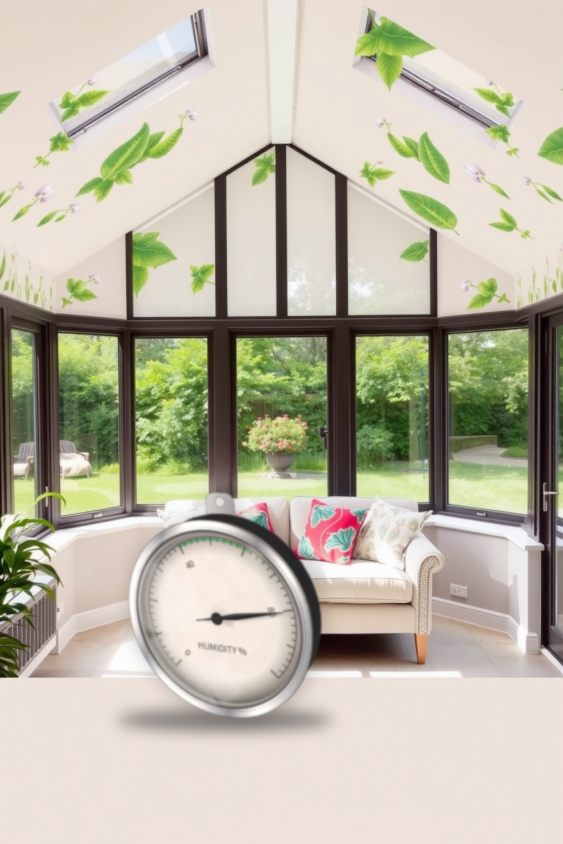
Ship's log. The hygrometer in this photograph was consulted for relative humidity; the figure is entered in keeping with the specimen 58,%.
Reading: 80,%
